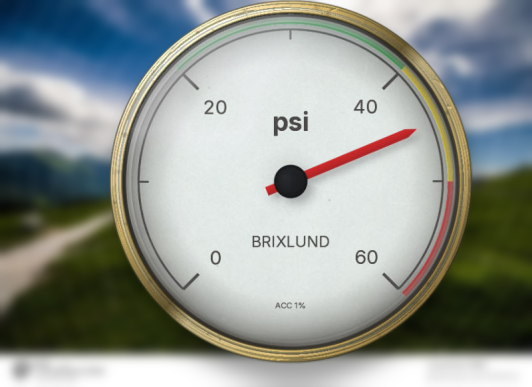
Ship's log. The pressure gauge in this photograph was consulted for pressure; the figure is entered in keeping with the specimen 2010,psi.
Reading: 45,psi
